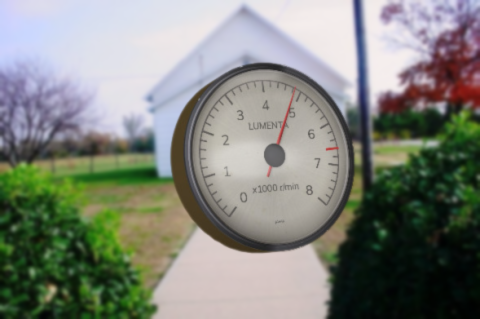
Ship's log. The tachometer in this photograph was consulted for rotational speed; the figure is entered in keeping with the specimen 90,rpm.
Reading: 4800,rpm
